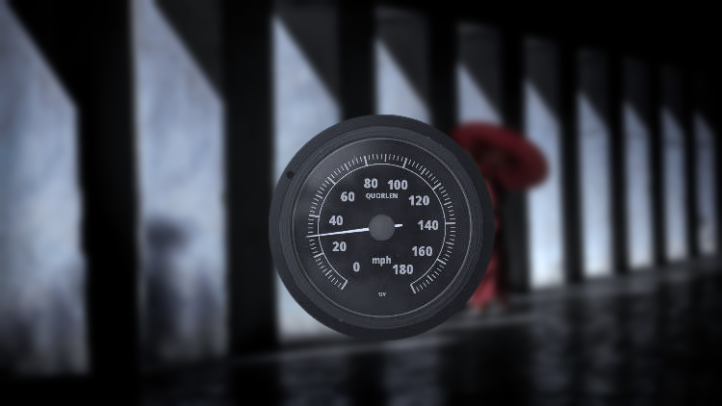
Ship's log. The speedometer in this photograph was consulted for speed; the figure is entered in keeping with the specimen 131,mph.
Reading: 30,mph
